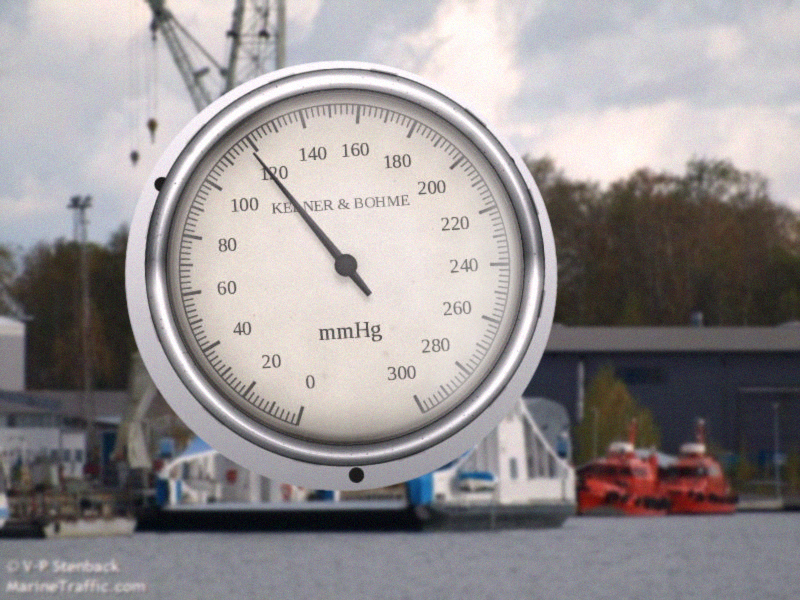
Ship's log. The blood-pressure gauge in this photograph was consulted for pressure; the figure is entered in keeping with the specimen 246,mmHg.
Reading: 118,mmHg
